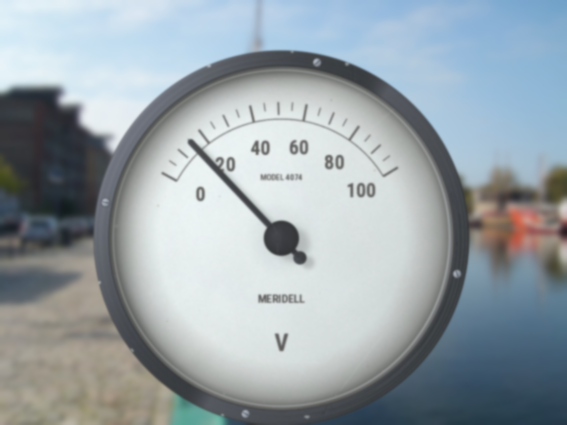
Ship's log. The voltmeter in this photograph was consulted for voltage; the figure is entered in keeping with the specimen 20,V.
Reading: 15,V
